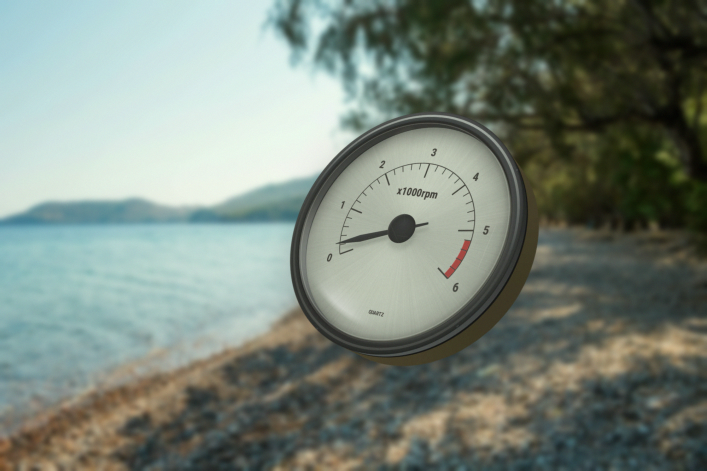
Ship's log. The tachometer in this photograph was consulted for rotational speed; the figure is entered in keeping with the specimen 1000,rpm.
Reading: 200,rpm
